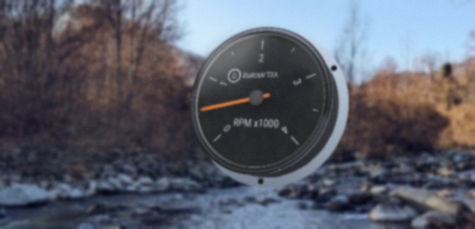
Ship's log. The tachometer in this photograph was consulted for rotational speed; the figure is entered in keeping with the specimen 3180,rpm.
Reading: 500,rpm
